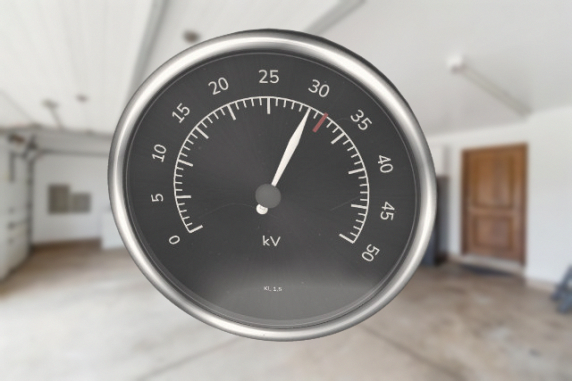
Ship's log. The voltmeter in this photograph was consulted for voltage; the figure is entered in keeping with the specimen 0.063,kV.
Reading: 30,kV
